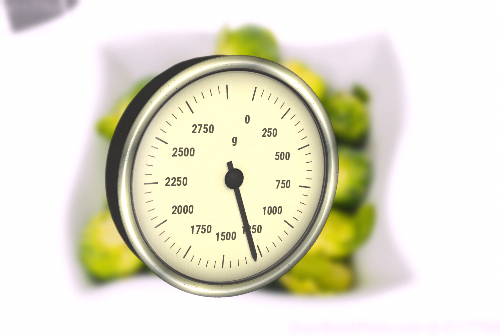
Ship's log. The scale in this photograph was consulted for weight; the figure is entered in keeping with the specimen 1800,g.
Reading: 1300,g
